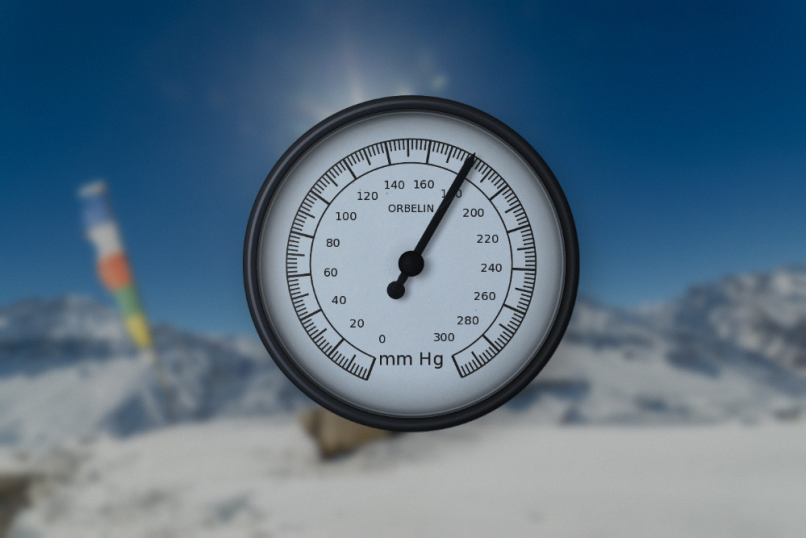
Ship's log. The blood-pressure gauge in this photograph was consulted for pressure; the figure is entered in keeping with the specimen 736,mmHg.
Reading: 180,mmHg
